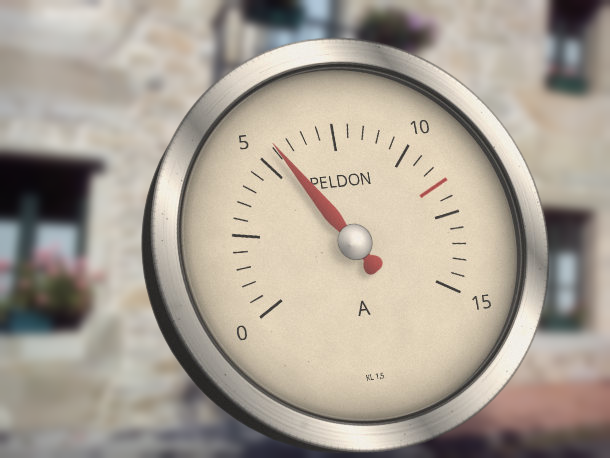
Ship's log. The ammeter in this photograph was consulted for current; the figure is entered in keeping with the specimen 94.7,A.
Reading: 5.5,A
